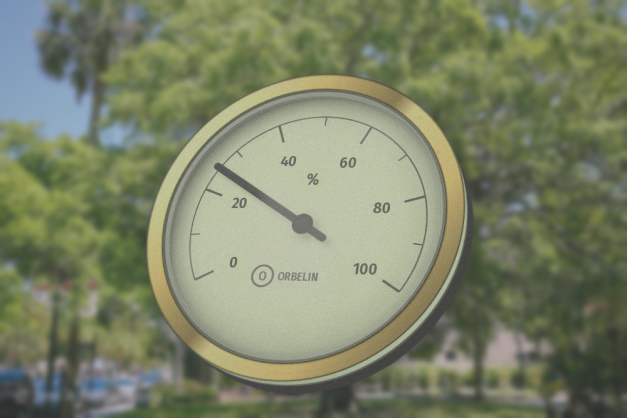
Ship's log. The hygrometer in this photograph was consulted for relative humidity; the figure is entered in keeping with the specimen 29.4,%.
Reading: 25,%
